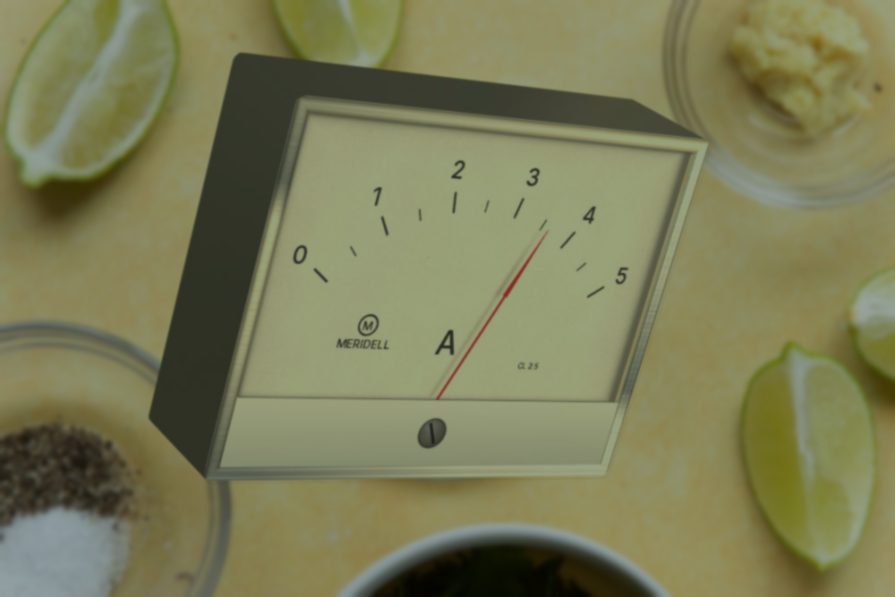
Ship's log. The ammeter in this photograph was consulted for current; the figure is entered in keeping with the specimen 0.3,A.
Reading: 3.5,A
